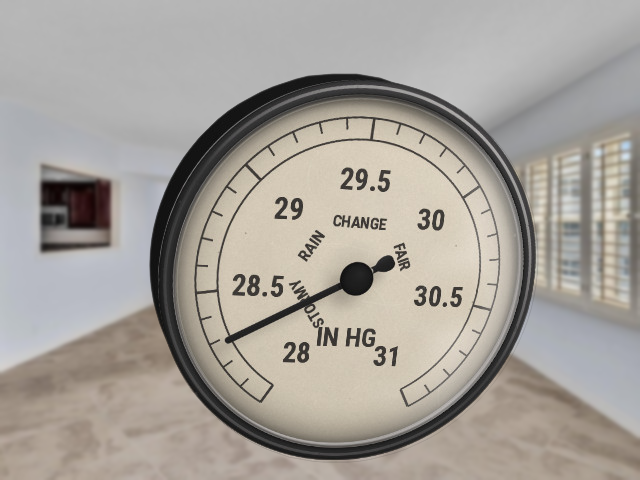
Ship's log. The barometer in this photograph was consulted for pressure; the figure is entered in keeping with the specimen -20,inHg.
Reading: 28.3,inHg
